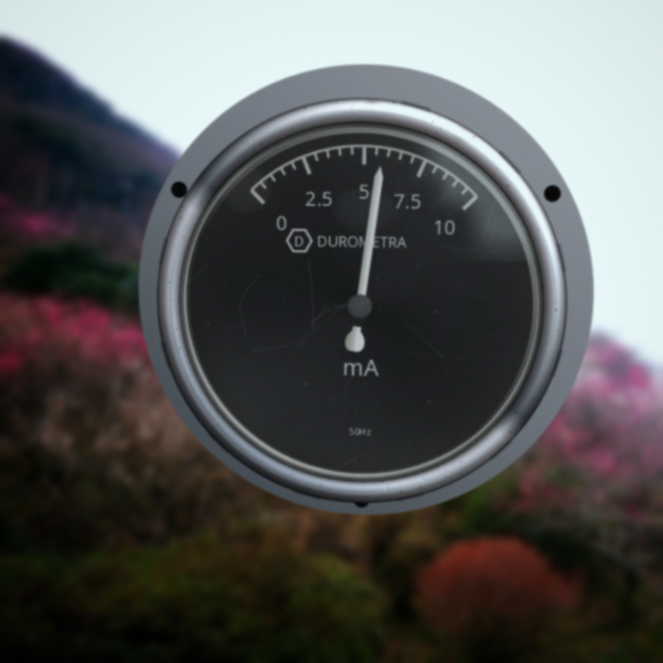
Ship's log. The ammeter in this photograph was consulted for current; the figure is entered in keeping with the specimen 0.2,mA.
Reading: 5.75,mA
